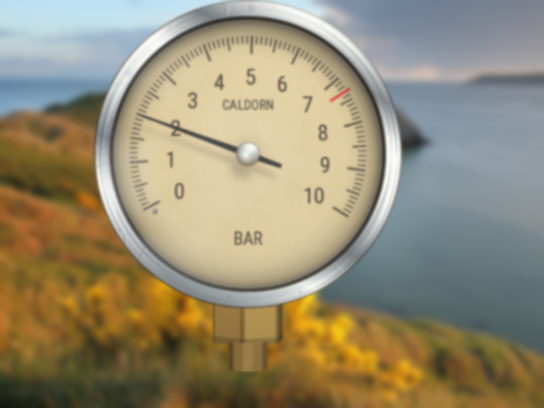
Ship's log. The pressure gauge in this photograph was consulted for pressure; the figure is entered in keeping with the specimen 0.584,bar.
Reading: 2,bar
